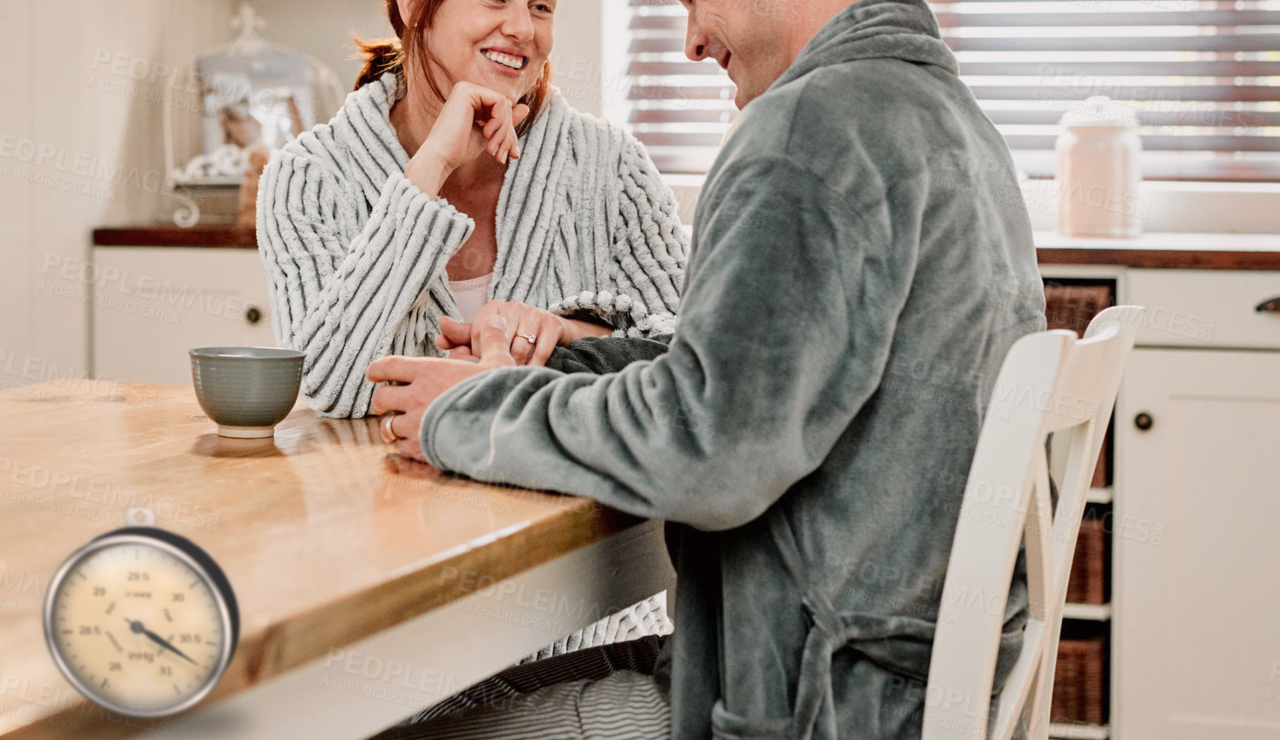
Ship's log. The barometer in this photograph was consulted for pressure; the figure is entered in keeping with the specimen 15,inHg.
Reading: 30.7,inHg
